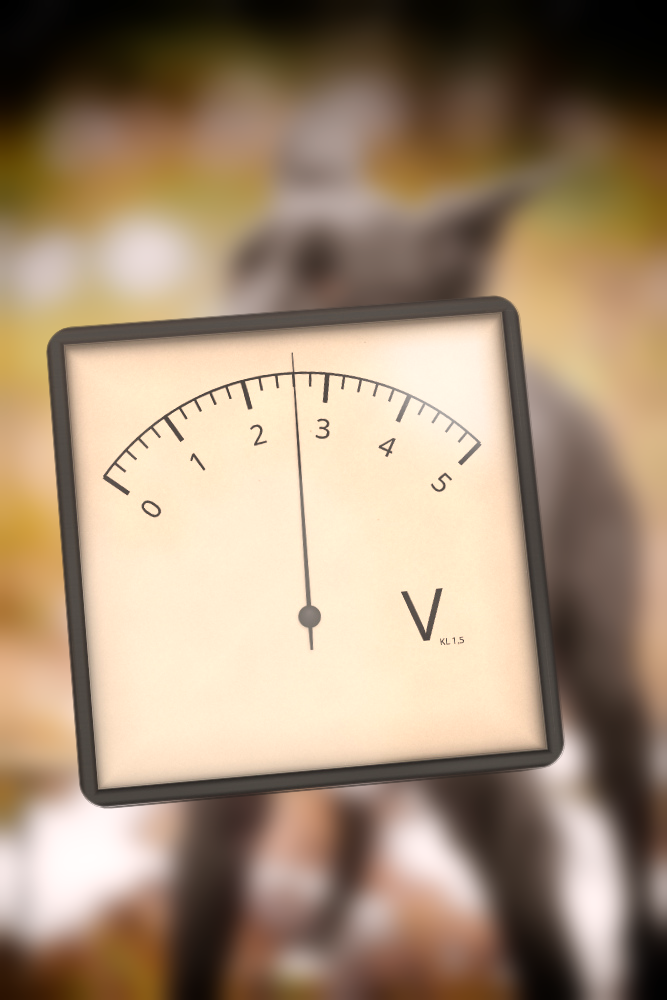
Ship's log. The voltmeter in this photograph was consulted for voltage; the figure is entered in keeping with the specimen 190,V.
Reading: 2.6,V
